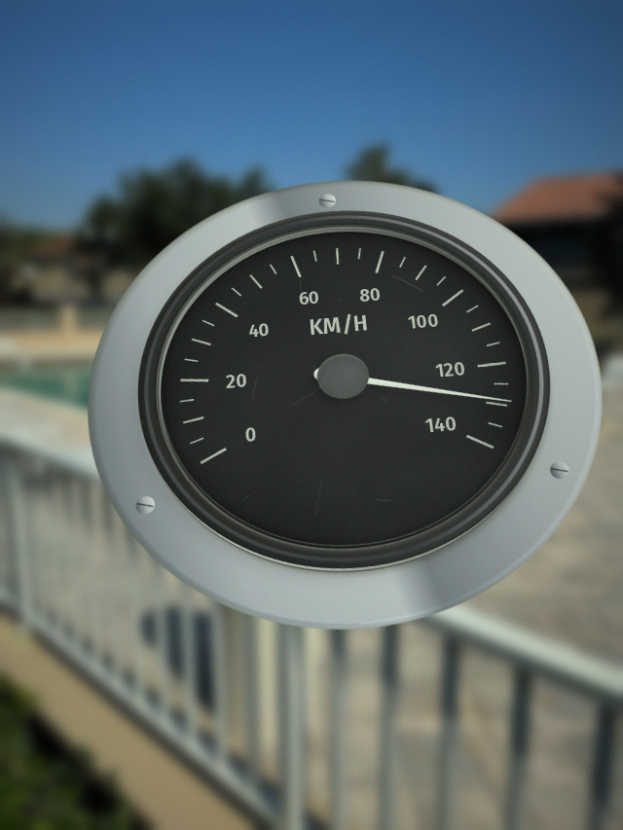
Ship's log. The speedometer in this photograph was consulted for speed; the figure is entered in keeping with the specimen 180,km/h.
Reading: 130,km/h
